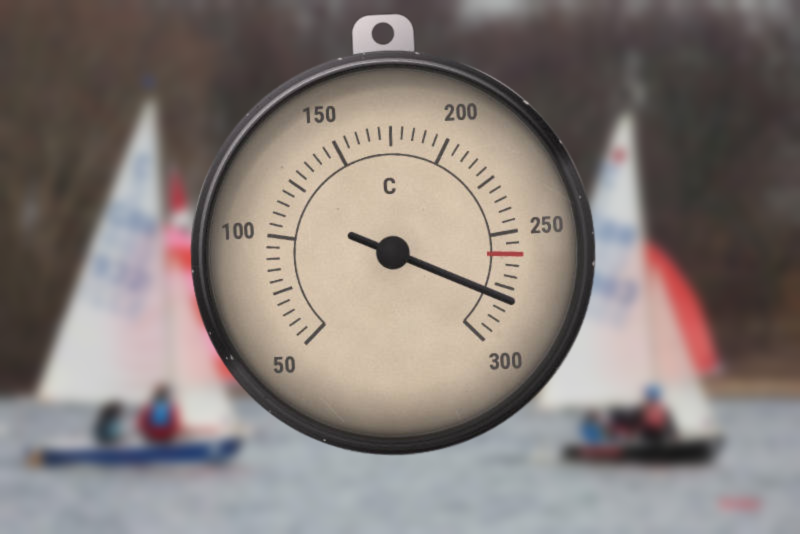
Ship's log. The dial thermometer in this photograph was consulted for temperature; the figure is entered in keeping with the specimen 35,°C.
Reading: 280,°C
